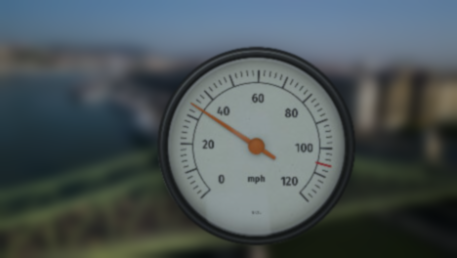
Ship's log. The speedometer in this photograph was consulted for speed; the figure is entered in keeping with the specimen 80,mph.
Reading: 34,mph
